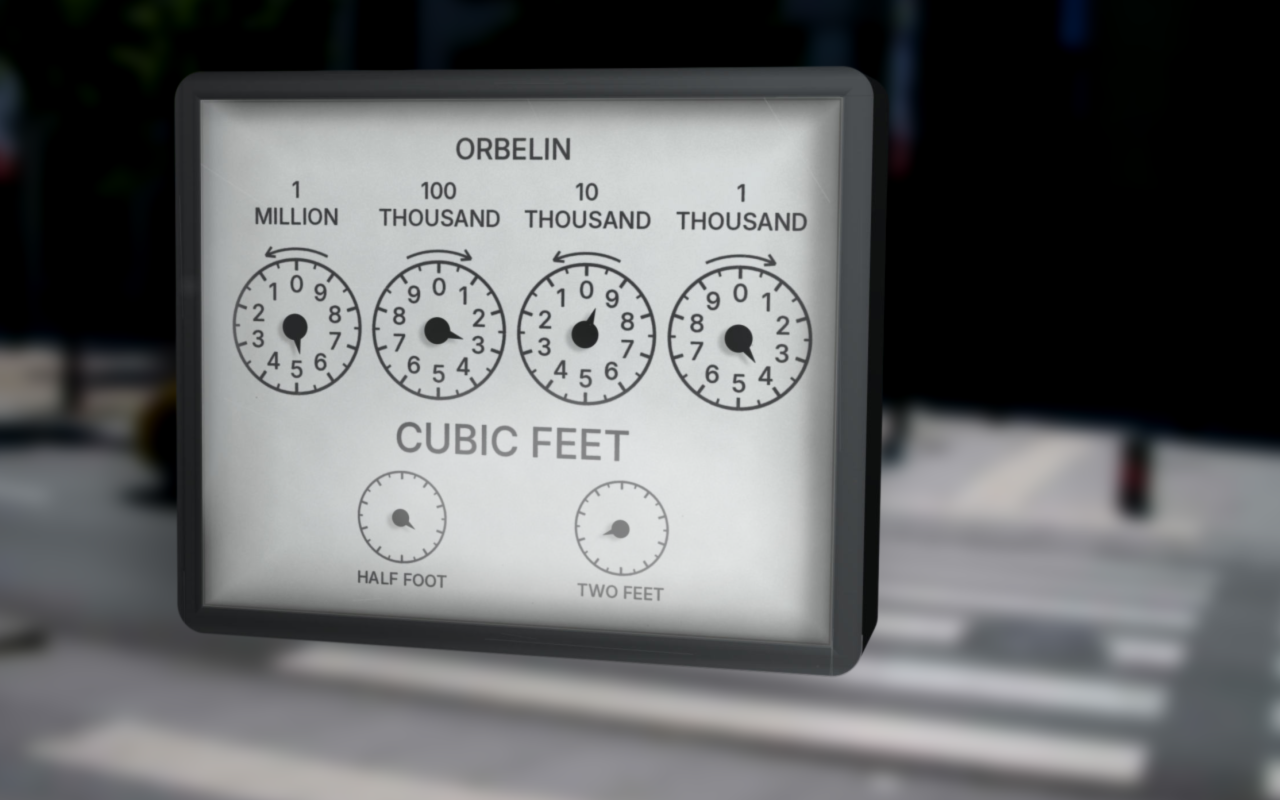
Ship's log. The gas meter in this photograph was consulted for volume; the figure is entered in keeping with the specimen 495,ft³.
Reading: 529400,ft³
